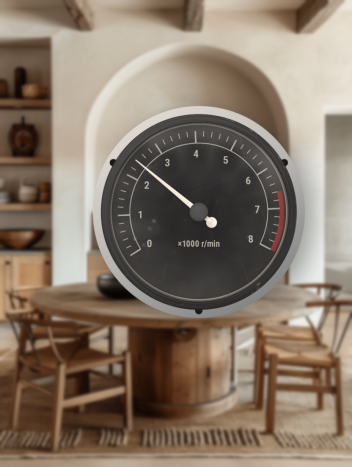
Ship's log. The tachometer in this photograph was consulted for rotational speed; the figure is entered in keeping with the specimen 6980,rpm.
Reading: 2400,rpm
